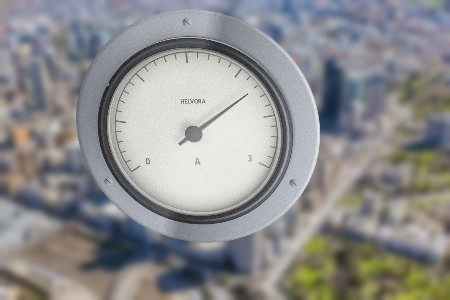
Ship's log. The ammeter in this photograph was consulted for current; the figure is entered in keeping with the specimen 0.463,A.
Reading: 2.2,A
